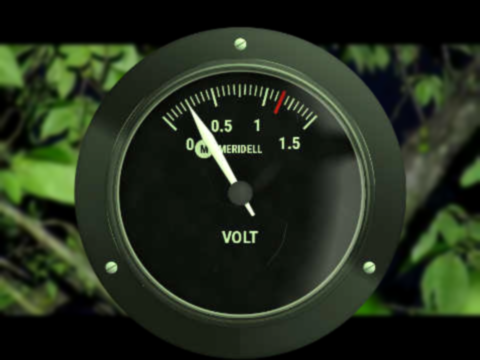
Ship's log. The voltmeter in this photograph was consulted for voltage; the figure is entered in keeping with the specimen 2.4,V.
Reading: 0.25,V
